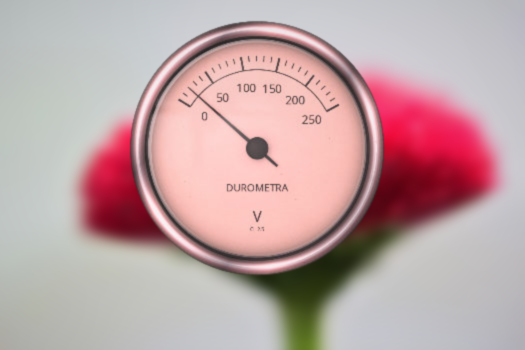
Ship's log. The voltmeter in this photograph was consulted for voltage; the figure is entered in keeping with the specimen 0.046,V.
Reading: 20,V
